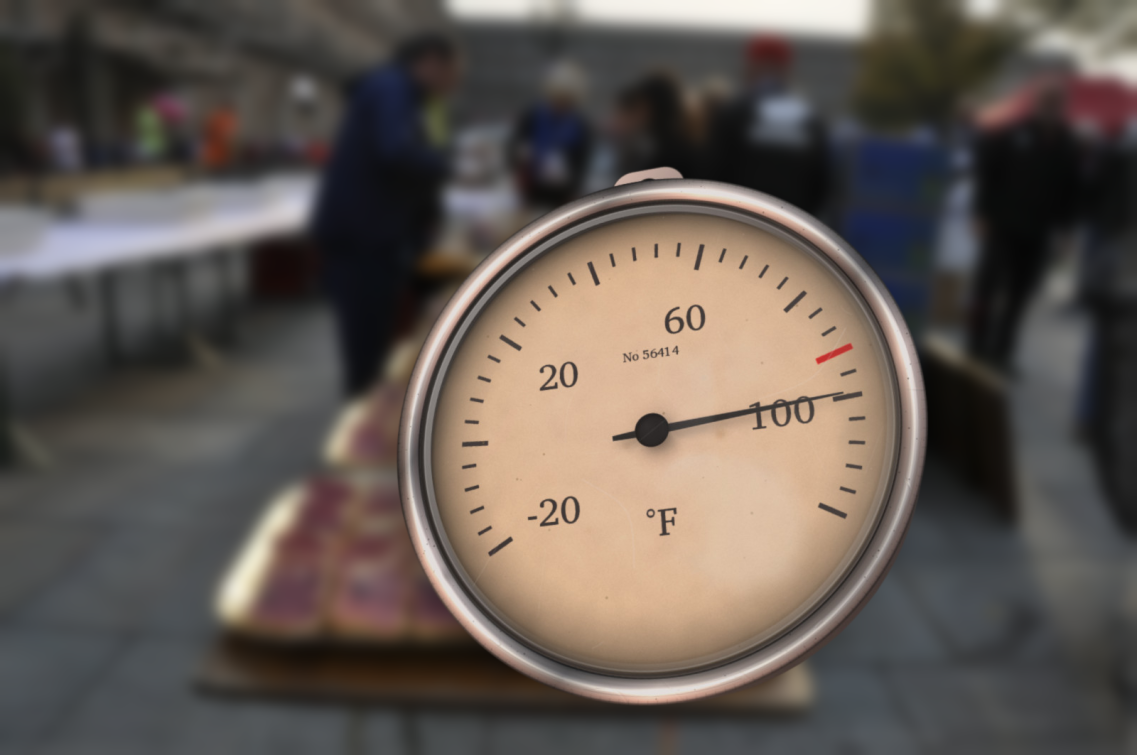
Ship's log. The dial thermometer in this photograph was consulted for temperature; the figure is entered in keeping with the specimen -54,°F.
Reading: 100,°F
